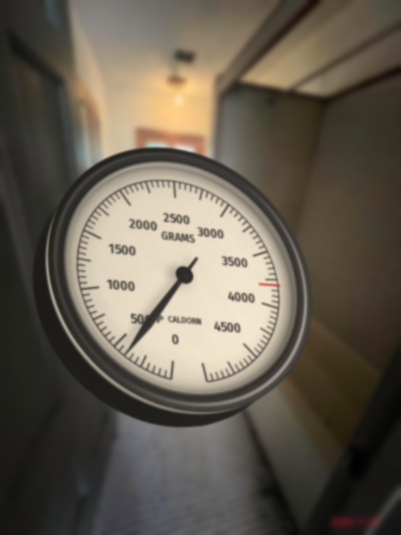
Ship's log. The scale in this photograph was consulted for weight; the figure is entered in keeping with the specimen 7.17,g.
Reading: 400,g
